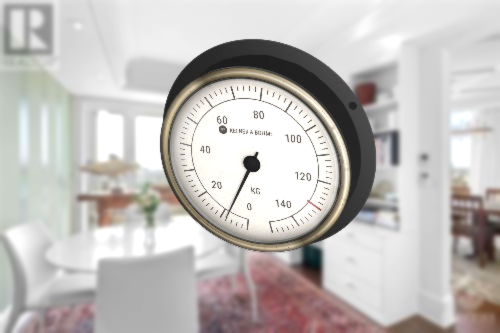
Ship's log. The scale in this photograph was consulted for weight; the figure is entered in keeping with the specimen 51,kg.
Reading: 8,kg
